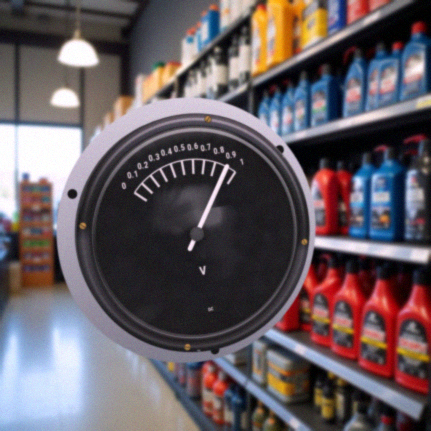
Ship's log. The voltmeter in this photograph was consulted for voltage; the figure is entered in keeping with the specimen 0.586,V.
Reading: 0.9,V
